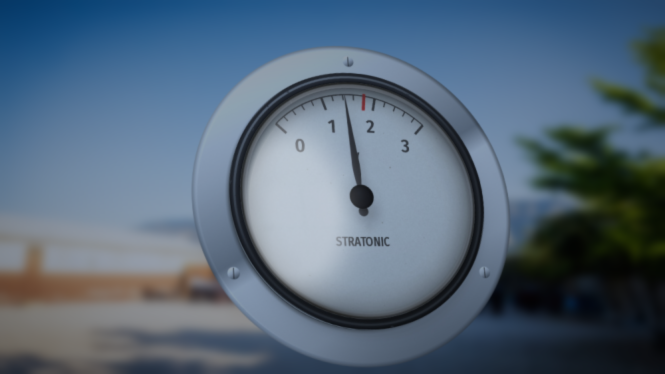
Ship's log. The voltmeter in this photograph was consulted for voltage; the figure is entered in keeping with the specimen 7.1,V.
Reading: 1.4,V
